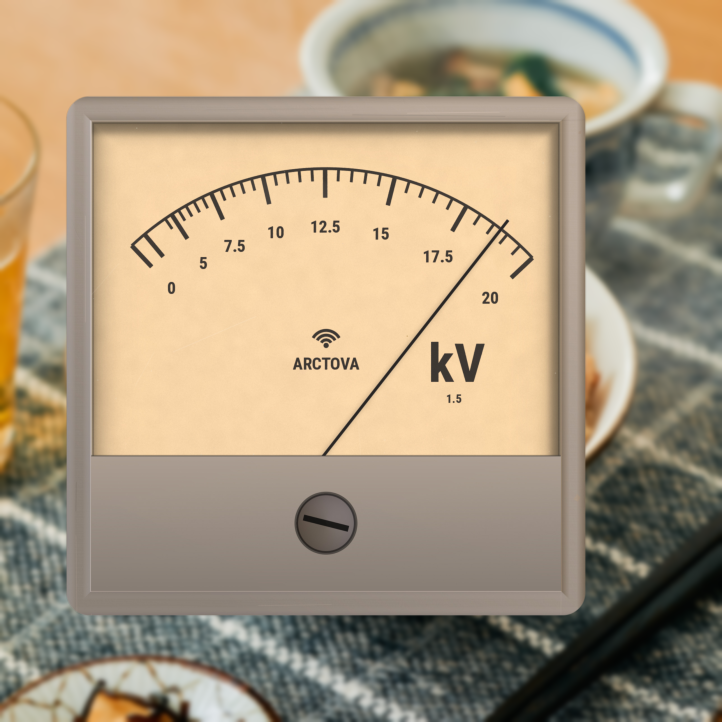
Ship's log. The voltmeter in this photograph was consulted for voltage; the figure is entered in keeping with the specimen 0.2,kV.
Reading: 18.75,kV
